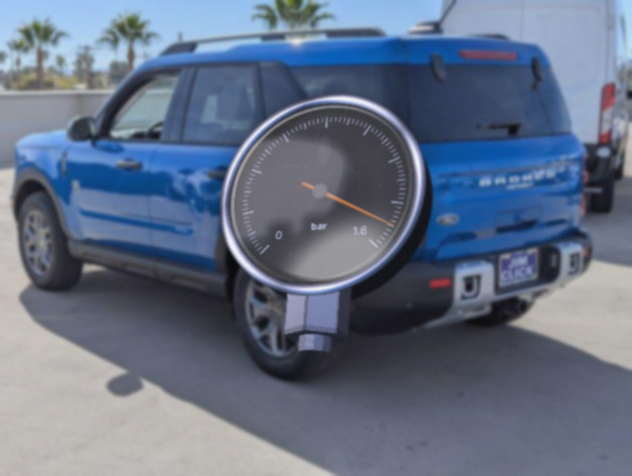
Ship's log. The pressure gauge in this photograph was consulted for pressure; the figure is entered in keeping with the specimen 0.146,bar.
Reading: 1.5,bar
